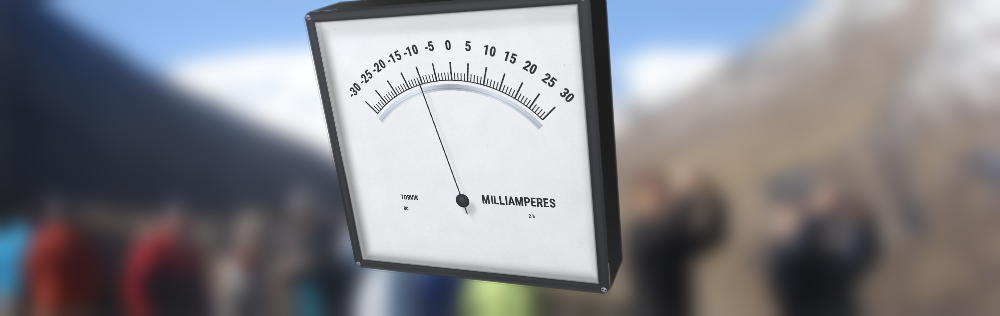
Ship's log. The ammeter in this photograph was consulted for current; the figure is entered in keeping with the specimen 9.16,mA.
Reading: -10,mA
